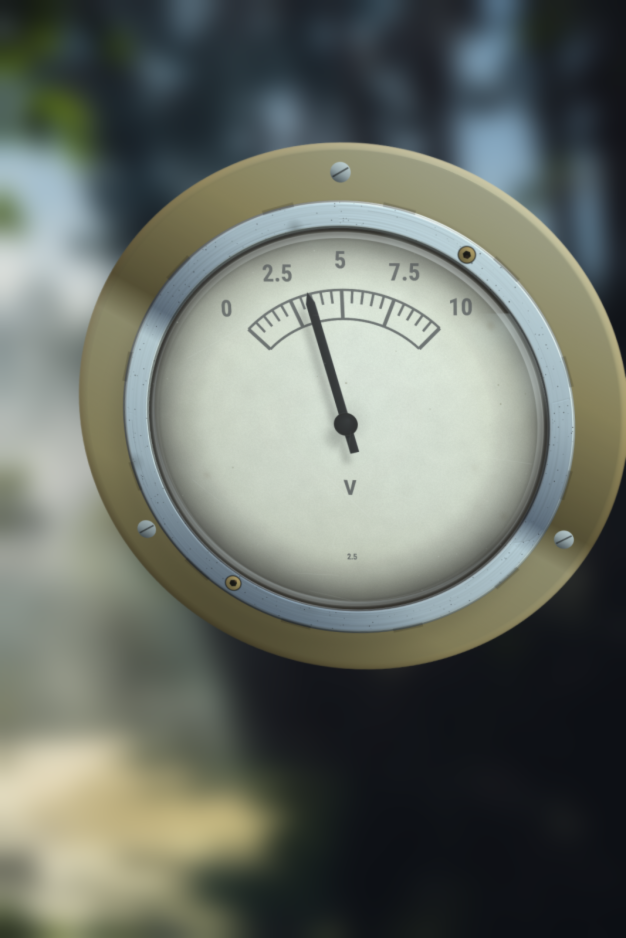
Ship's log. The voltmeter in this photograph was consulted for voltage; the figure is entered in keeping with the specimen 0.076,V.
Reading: 3.5,V
